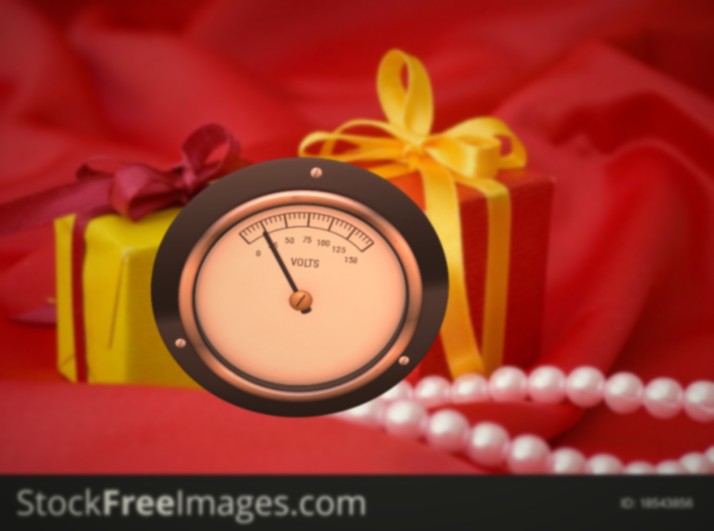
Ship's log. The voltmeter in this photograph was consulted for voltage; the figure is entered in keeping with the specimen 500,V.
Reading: 25,V
